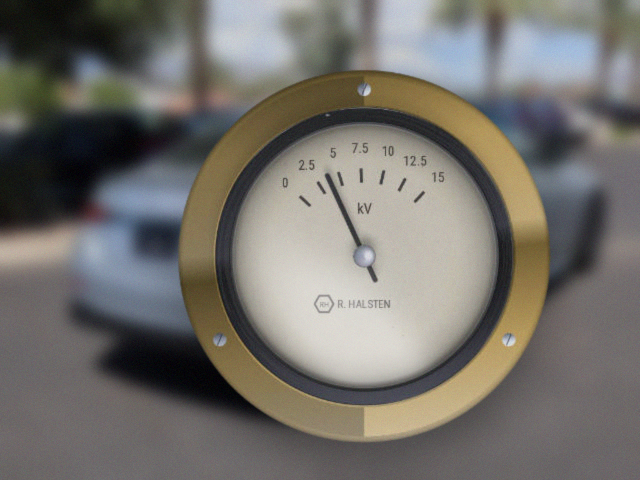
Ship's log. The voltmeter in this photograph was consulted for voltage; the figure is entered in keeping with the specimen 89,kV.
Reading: 3.75,kV
